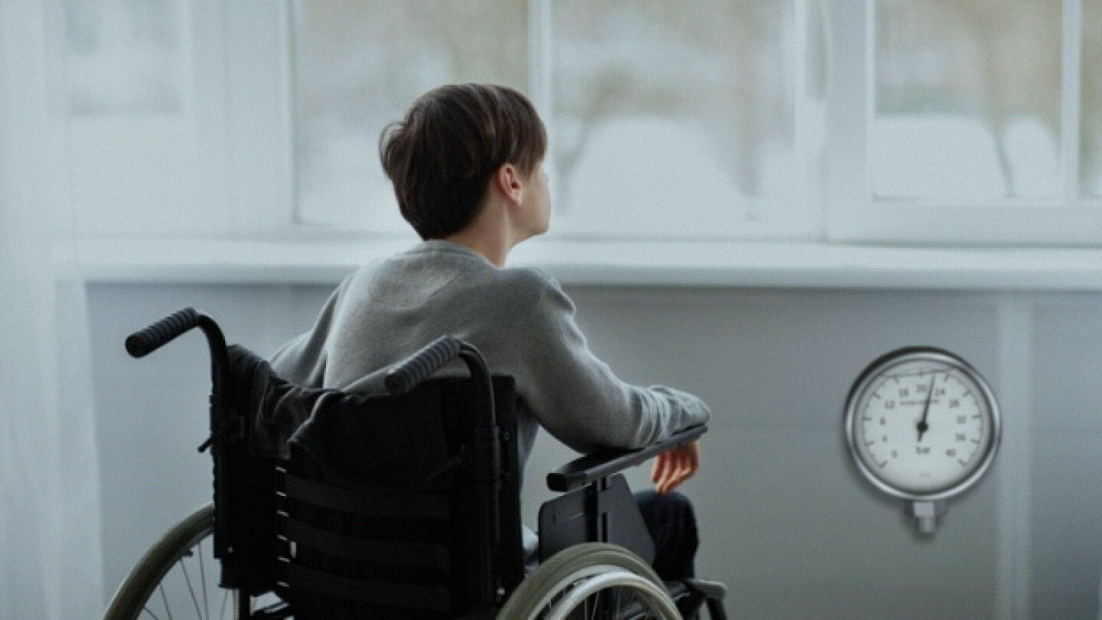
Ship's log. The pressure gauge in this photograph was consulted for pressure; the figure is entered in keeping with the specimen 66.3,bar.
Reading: 22,bar
